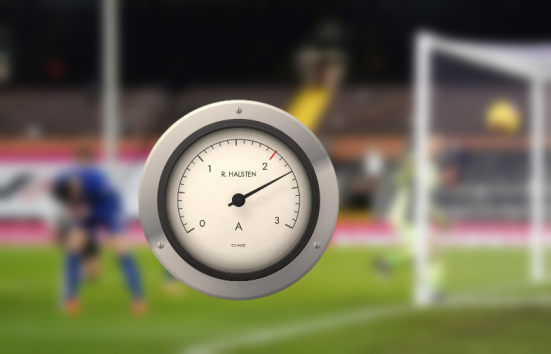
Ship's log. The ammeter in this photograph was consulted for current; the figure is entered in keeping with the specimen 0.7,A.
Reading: 2.3,A
